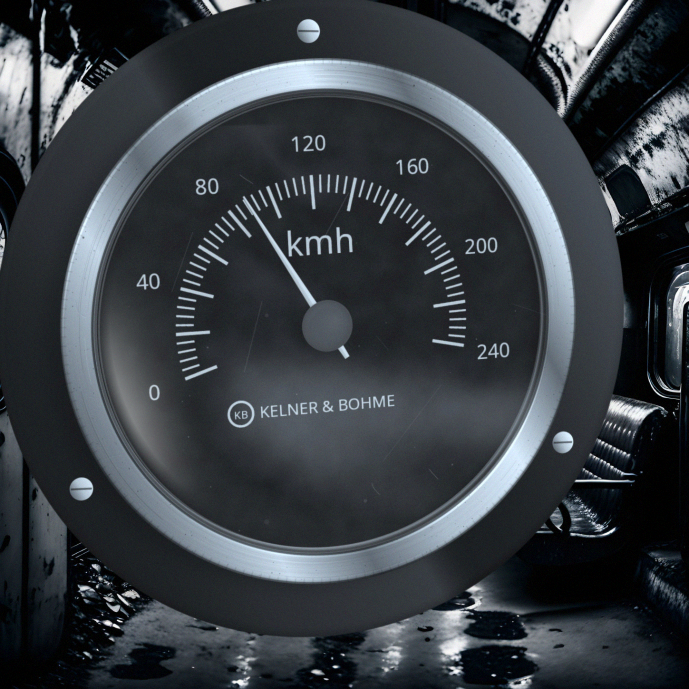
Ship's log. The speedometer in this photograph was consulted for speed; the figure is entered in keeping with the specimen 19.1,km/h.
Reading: 88,km/h
